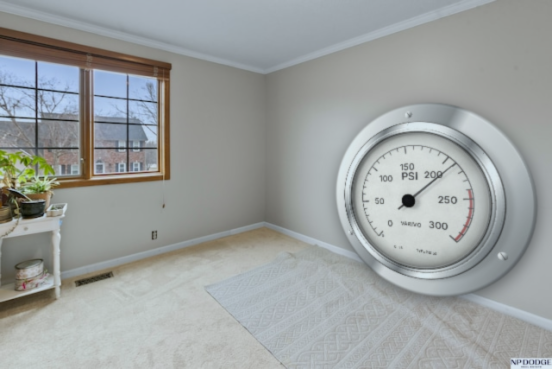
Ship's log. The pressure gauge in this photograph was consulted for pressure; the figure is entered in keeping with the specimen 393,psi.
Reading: 210,psi
